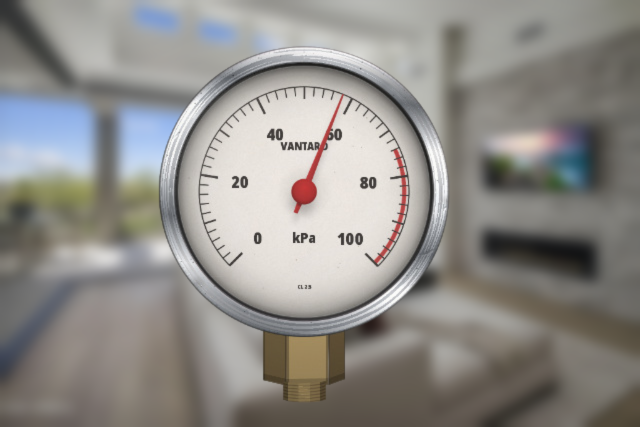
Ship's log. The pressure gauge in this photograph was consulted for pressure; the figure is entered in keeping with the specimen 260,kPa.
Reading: 58,kPa
